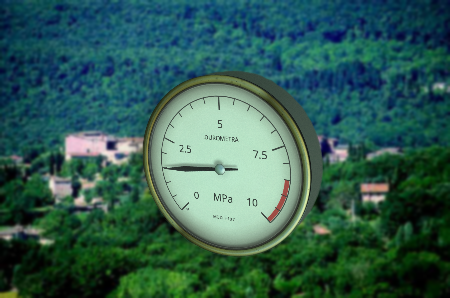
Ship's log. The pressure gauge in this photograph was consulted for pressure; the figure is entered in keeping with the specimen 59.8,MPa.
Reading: 1.5,MPa
